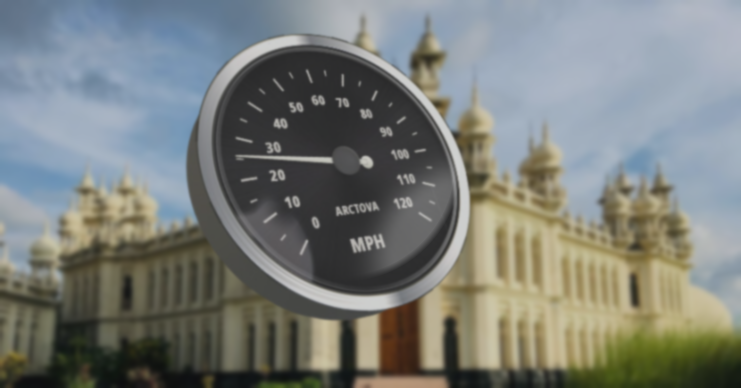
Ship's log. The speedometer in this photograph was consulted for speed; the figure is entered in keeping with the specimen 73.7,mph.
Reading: 25,mph
